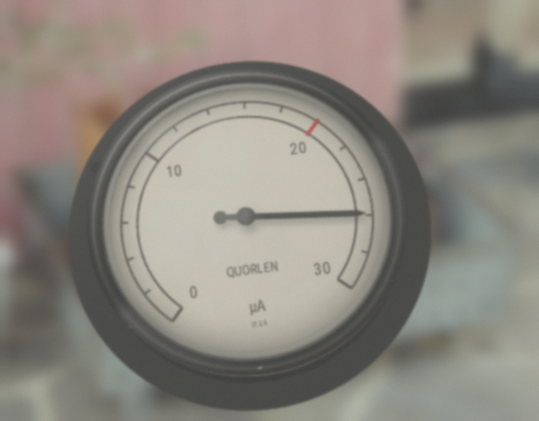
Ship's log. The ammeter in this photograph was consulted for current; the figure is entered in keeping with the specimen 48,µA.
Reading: 26,µA
